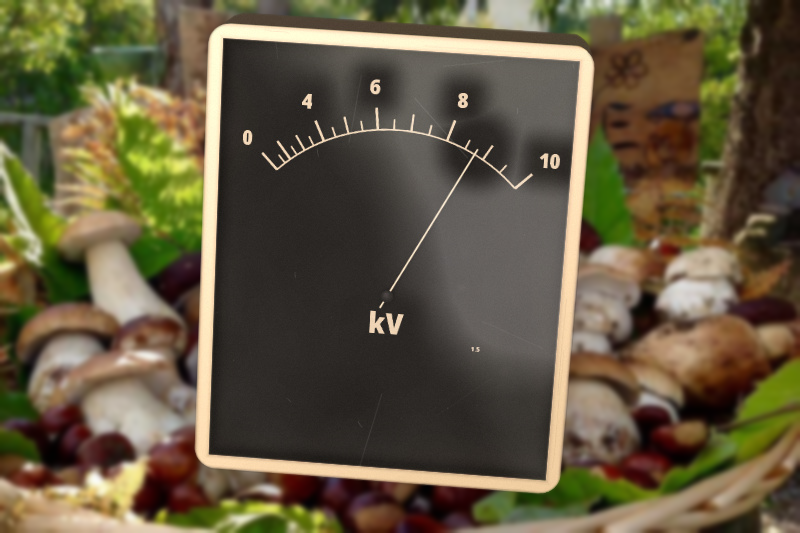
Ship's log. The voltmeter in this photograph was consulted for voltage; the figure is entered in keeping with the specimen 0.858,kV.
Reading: 8.75,kV
